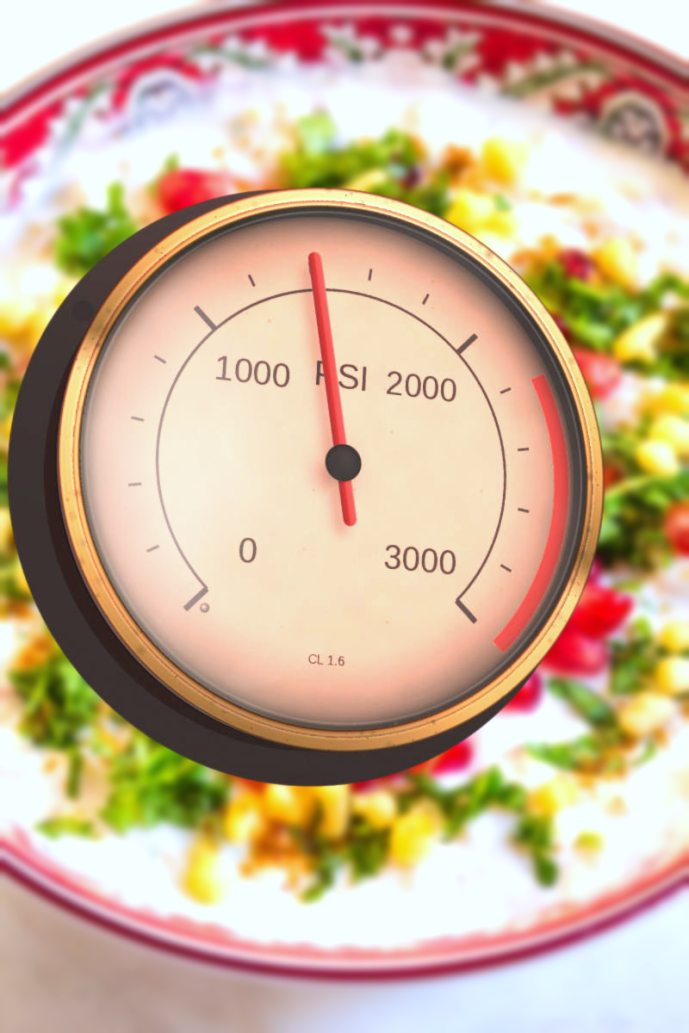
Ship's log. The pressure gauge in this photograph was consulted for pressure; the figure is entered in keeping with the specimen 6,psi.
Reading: 1400,psi
